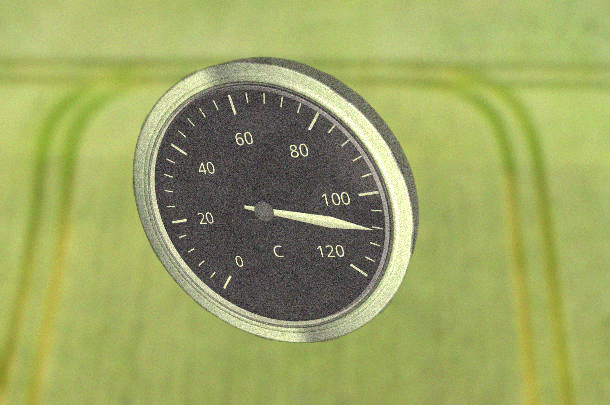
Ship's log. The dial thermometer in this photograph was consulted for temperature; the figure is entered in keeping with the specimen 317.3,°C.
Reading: 108,°C
